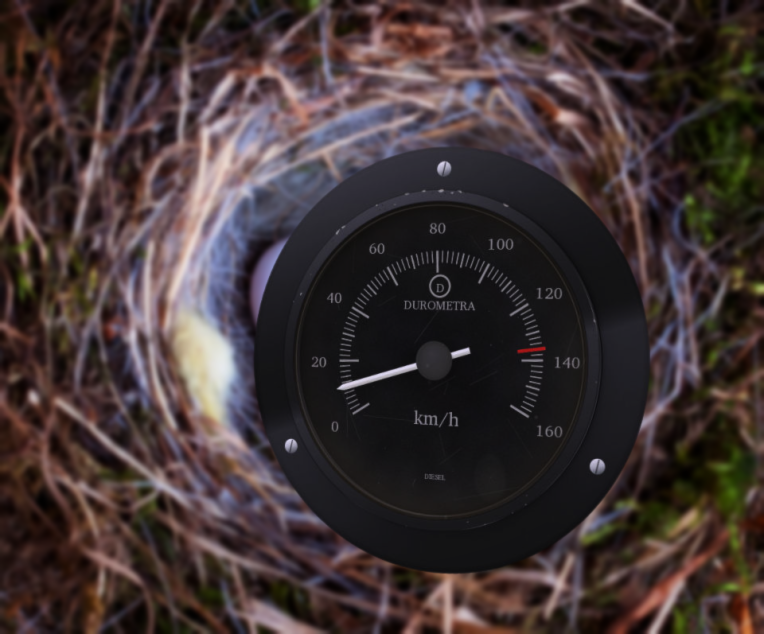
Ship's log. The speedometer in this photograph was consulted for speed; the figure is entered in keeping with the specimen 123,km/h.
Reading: 10,km/h
